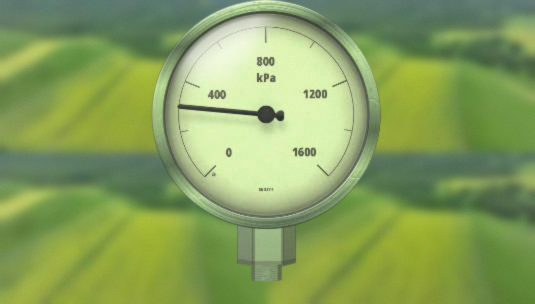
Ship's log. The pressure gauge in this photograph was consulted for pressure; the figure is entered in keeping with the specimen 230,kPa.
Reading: 300,kPa
